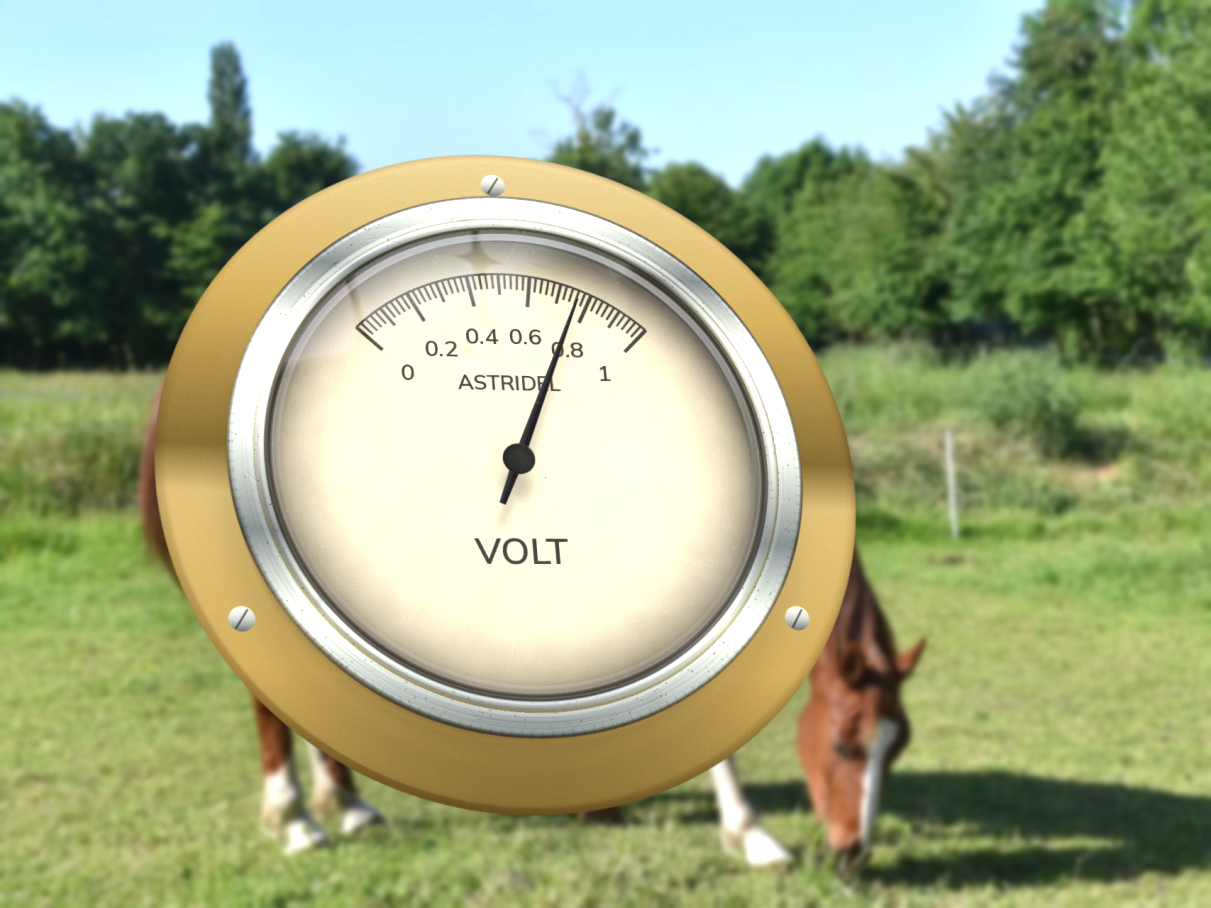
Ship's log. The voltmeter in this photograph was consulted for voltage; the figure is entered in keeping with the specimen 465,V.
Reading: 0.76,V
